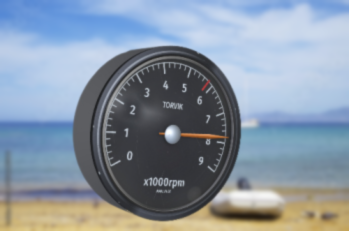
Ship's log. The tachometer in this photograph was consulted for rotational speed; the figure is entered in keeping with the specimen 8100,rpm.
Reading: 7800,rpm
